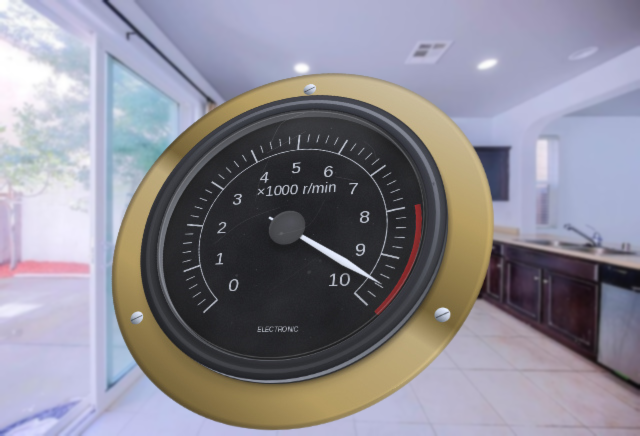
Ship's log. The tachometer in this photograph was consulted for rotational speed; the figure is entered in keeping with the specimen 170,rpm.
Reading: 9600,rpm
